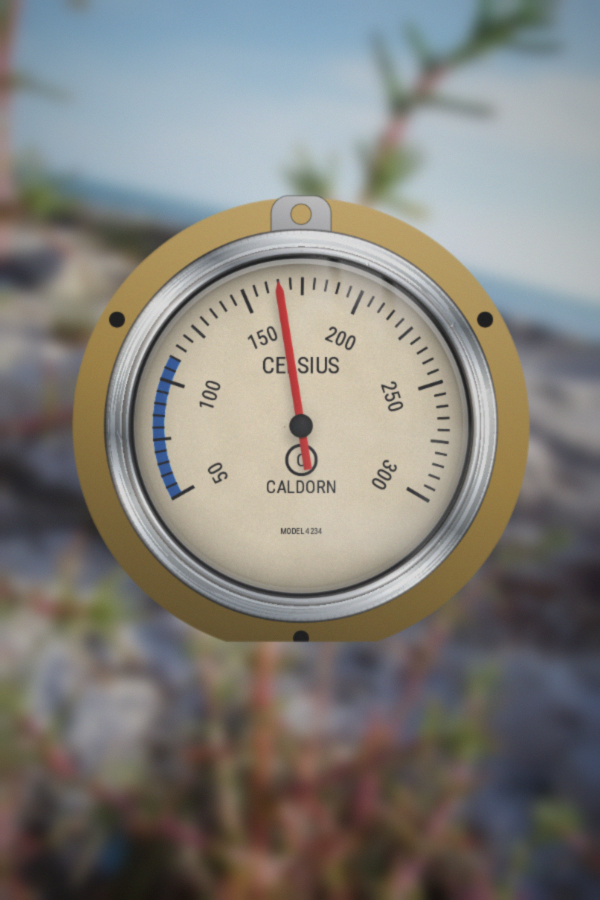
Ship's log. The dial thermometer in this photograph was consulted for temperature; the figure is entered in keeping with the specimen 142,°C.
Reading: 165,°C
